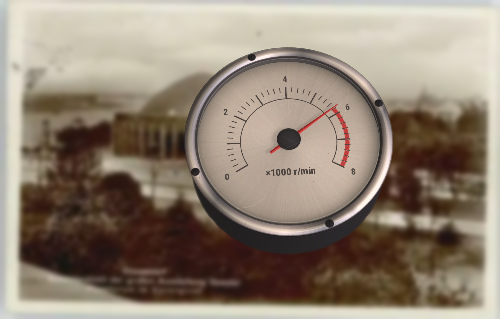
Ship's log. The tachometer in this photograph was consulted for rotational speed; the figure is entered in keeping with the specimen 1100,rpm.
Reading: 5800,rpm
